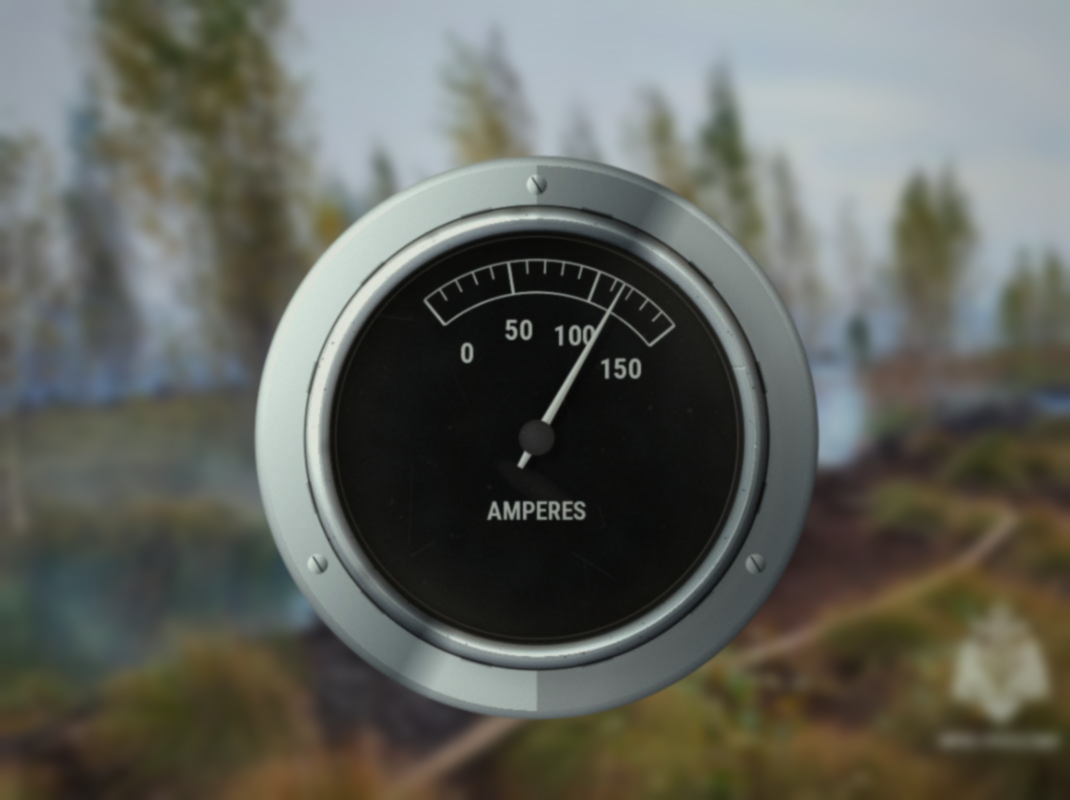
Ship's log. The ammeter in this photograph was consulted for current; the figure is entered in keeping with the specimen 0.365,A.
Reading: 115,A
